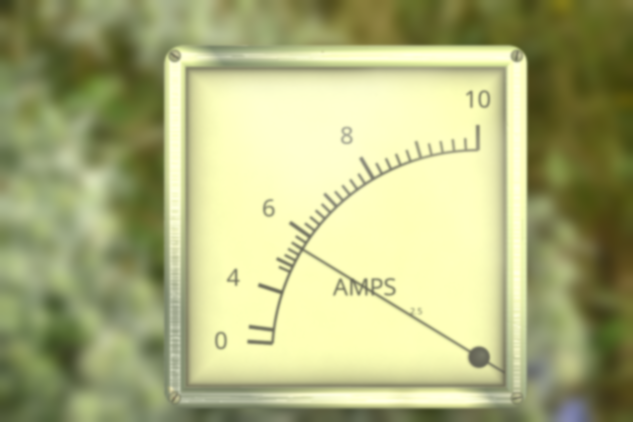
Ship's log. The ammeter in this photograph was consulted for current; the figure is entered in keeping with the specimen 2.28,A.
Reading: 5.6,A
